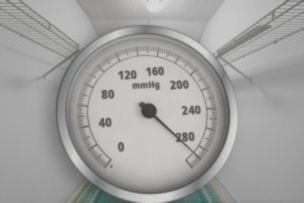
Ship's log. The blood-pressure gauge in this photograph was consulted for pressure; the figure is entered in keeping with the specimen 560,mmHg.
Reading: 290,mmHg
